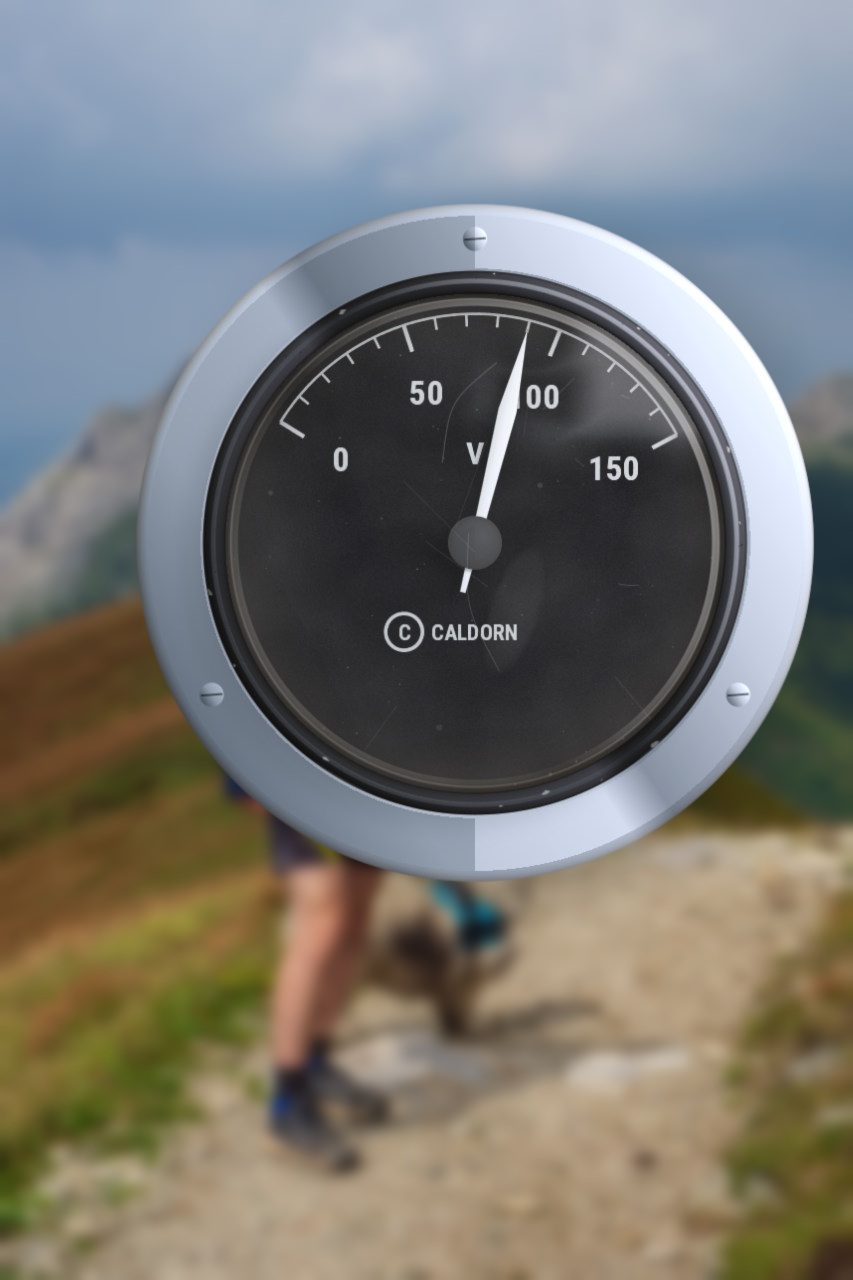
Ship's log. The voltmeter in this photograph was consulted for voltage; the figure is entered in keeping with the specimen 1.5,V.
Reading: 90,V
